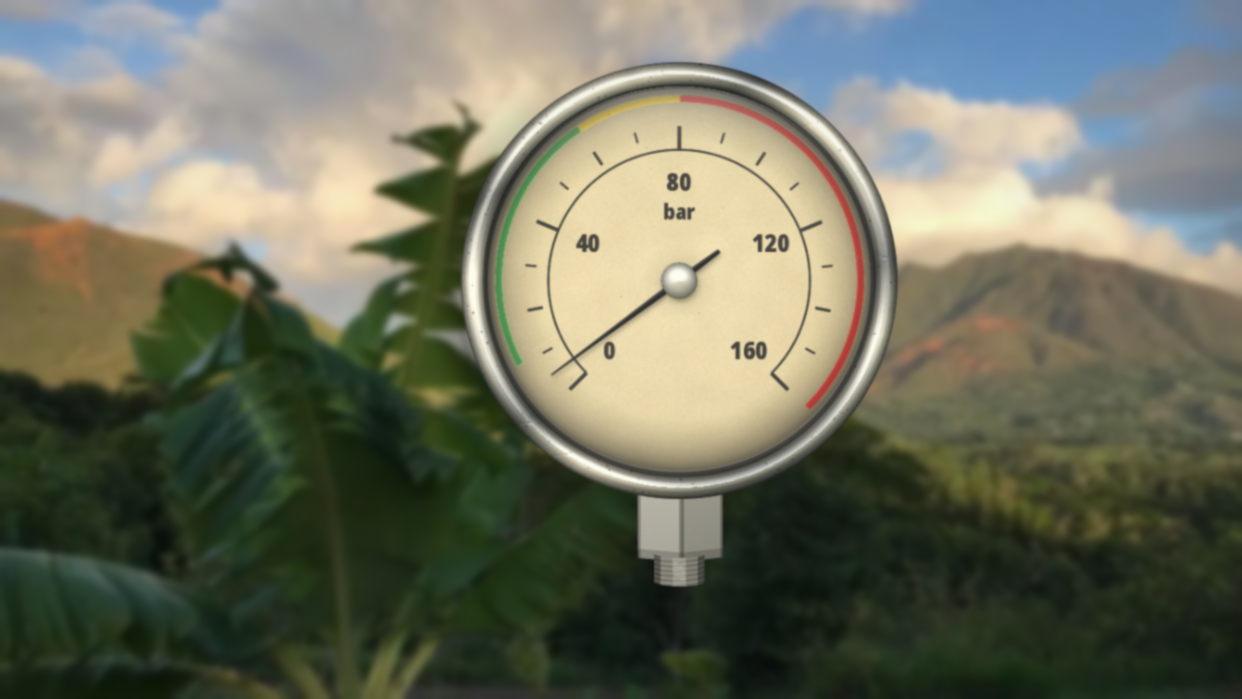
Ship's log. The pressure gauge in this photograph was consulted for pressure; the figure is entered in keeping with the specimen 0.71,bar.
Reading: 5,bar
